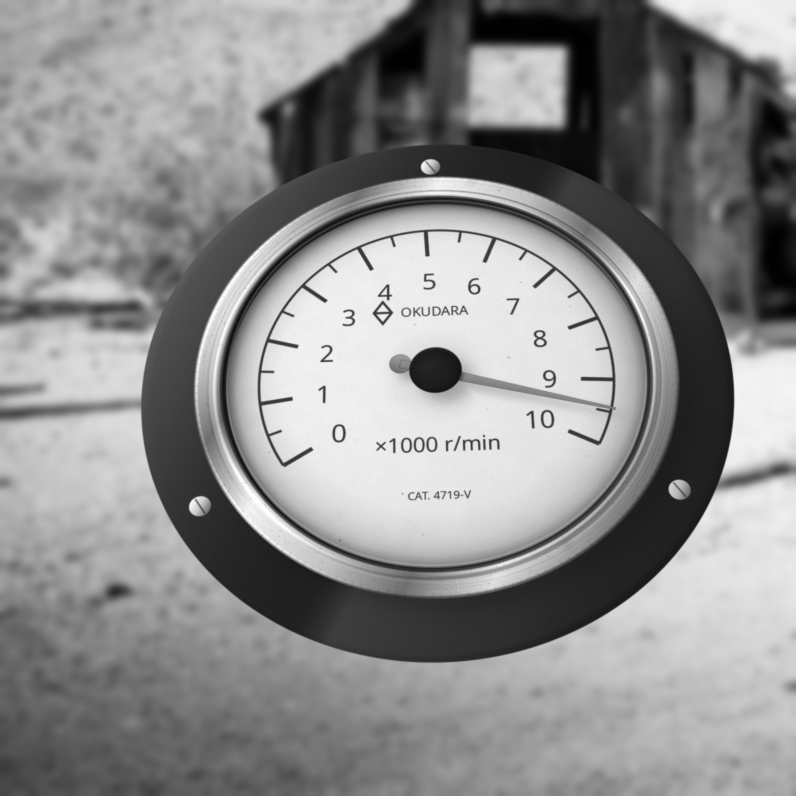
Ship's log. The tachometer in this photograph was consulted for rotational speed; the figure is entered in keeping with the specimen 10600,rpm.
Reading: 9500,rpm
